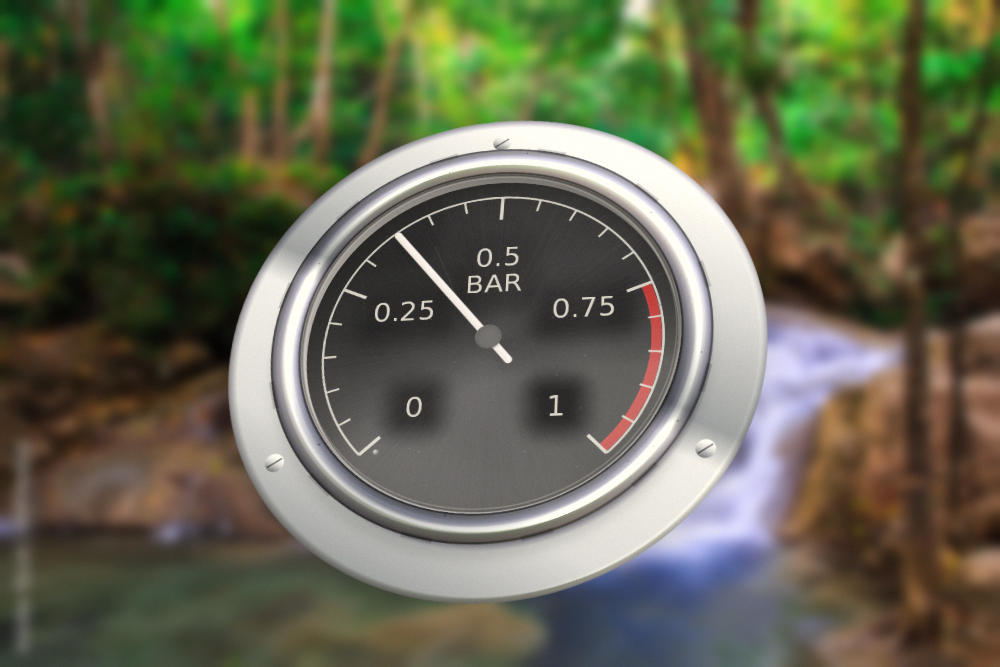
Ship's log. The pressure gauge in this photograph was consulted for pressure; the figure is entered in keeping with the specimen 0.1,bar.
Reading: 0.35,bar
